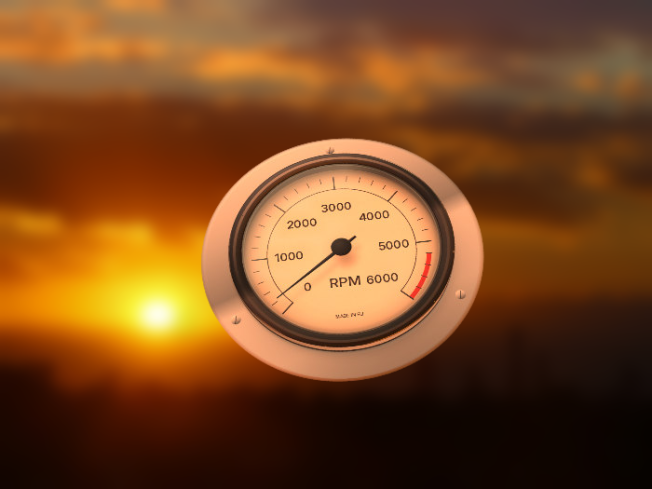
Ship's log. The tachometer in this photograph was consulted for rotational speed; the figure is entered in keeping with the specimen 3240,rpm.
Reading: 200,rpm
